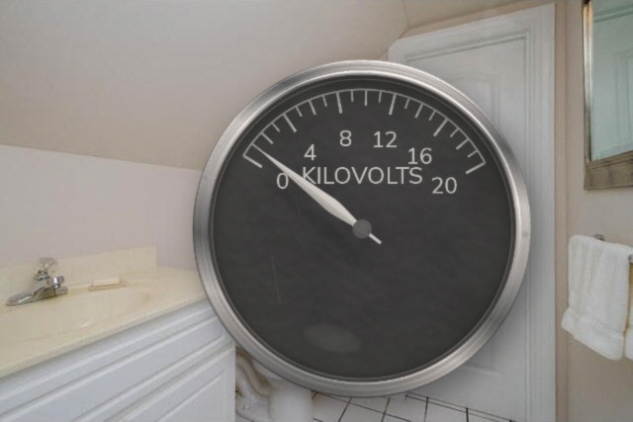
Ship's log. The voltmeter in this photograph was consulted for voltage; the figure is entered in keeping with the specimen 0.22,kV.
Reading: 1,kV
